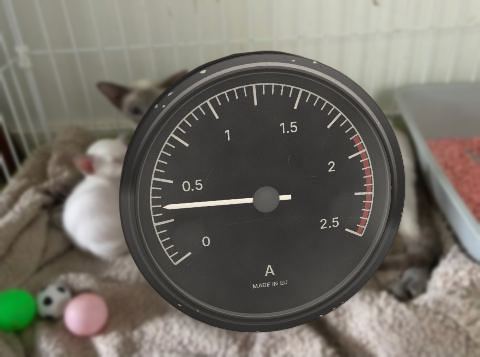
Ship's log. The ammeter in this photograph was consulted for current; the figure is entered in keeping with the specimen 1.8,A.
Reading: 0.35,A
